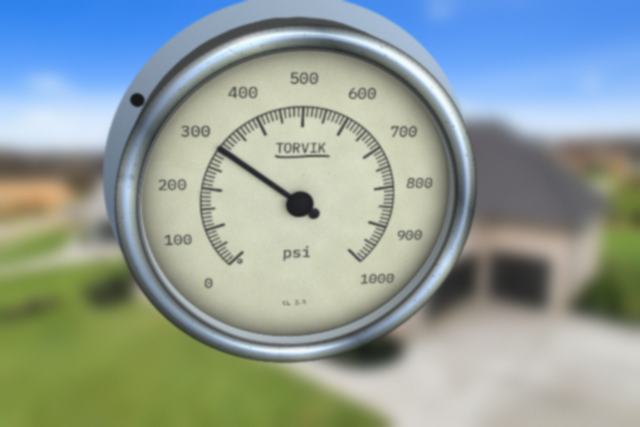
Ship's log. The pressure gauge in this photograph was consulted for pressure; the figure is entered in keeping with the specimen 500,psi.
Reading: 300,psi
